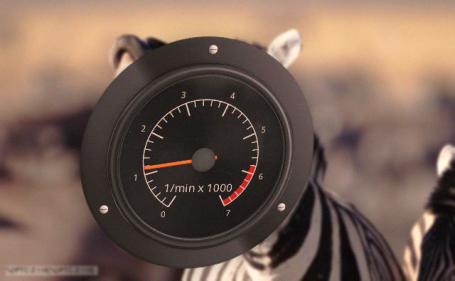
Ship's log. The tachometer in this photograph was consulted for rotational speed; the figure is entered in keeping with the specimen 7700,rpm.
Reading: 1200,rpm
